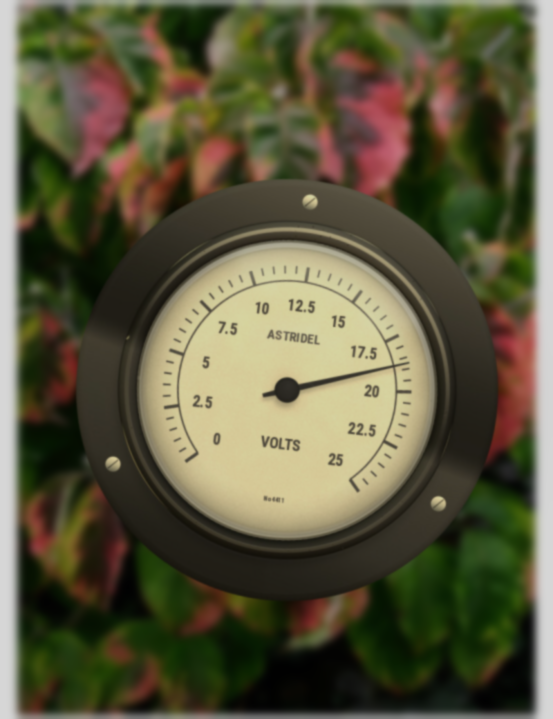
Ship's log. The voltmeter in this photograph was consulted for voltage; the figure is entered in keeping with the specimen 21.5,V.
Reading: 18.75,V
